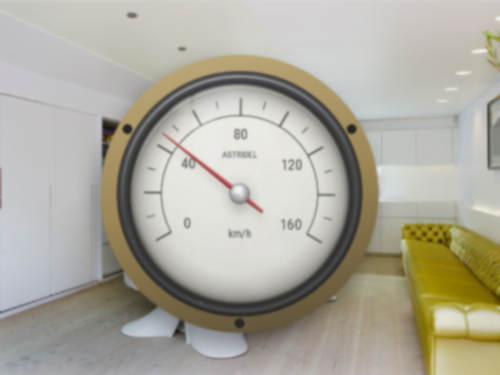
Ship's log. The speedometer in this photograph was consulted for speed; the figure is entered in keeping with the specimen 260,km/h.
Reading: 45,km/h
